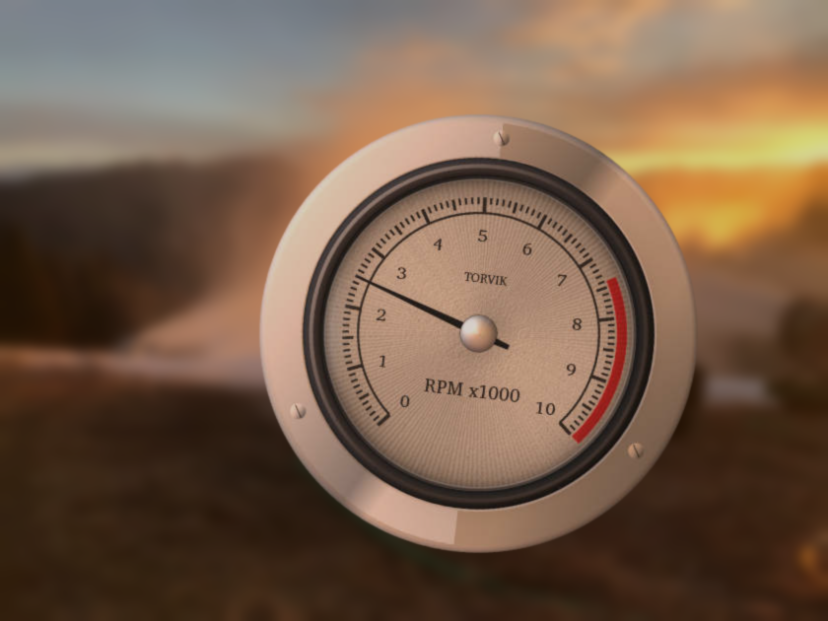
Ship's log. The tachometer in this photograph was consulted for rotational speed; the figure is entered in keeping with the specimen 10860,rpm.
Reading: 2500,rpm
